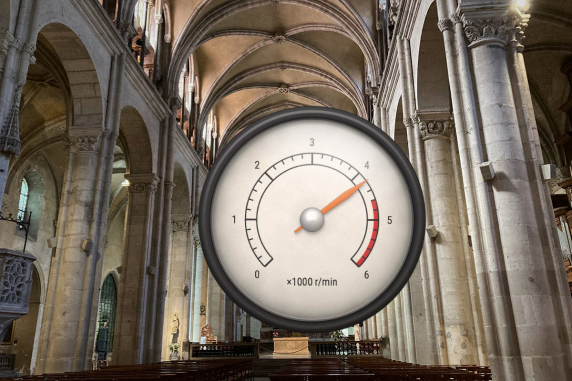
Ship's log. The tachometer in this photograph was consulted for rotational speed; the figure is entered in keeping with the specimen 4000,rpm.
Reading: 4200,rpm
